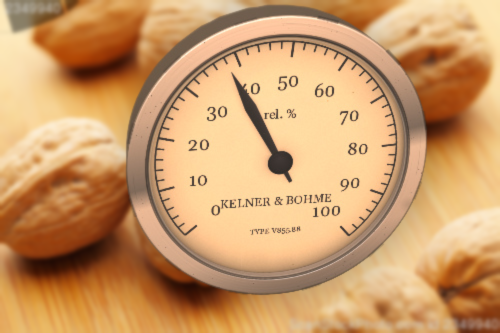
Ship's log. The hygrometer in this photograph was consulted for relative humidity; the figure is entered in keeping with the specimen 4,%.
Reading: 38,%
